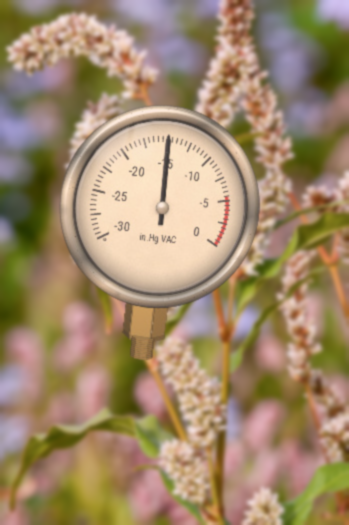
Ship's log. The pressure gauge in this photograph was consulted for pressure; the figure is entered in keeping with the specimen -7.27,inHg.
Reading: -15,inHg
